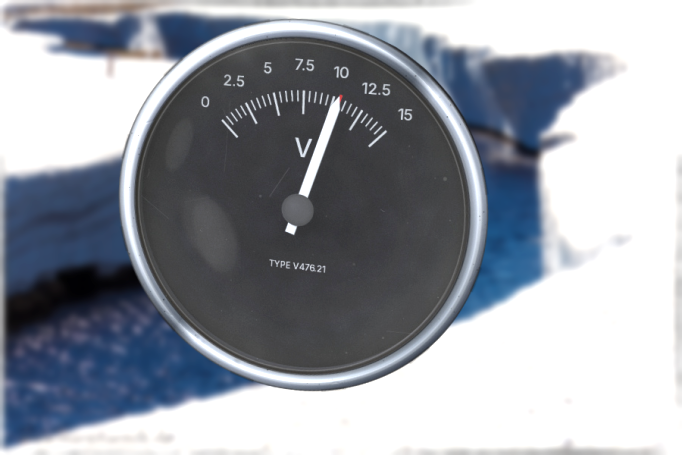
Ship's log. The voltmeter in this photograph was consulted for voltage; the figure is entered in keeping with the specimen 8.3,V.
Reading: 10.5,V
